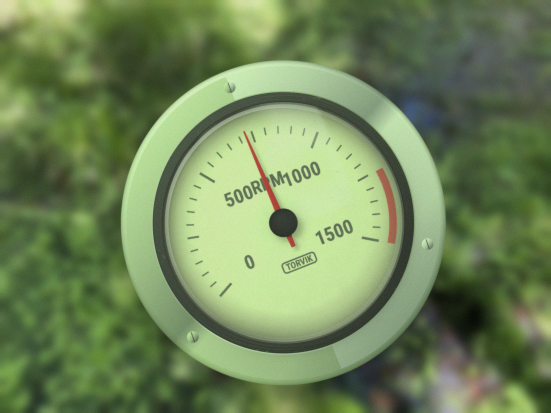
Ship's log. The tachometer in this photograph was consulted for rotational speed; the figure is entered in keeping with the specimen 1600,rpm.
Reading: 725,rpm
